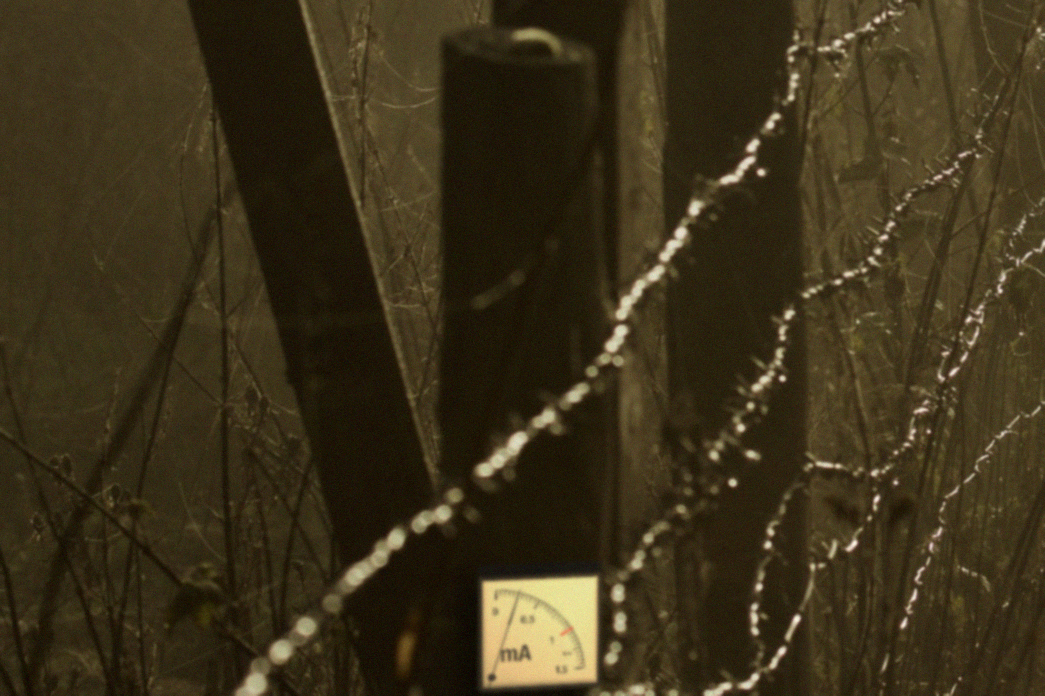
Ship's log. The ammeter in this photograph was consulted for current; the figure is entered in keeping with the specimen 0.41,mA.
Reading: 0.25,mA
